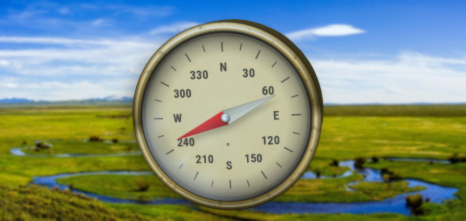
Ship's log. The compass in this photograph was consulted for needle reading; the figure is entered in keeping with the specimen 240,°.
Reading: 247.5,°
